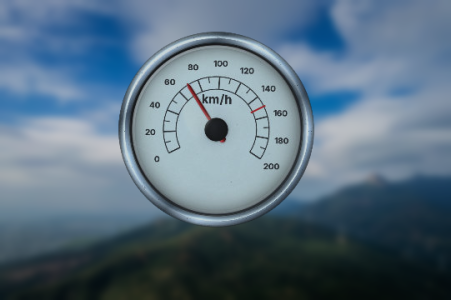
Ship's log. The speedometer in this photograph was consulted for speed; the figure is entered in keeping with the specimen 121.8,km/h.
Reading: 70,km/h
